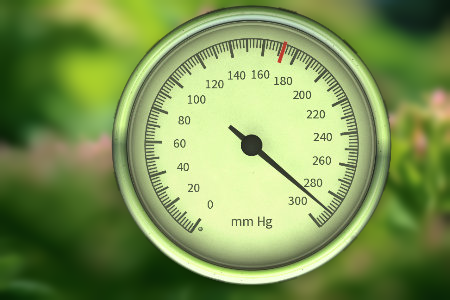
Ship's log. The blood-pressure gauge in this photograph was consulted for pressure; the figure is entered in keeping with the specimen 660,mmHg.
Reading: 290,mmHg
